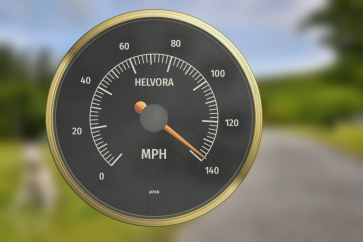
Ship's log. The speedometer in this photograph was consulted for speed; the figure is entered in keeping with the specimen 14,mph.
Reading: 138,mph
